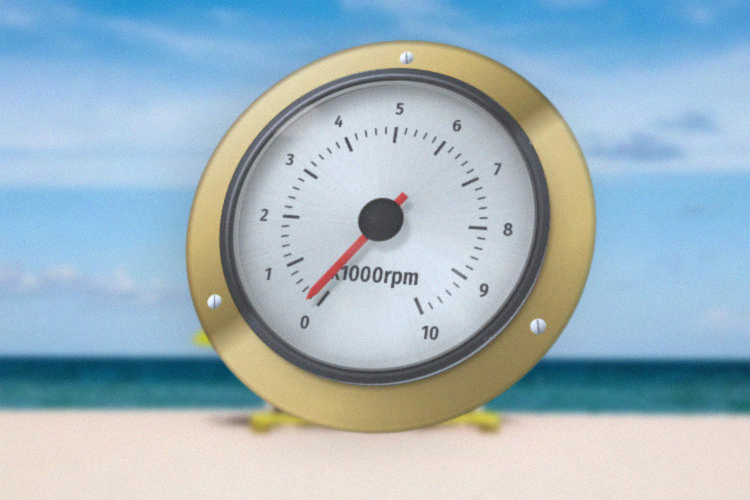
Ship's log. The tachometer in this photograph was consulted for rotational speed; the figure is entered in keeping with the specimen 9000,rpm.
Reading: 200,rpm
